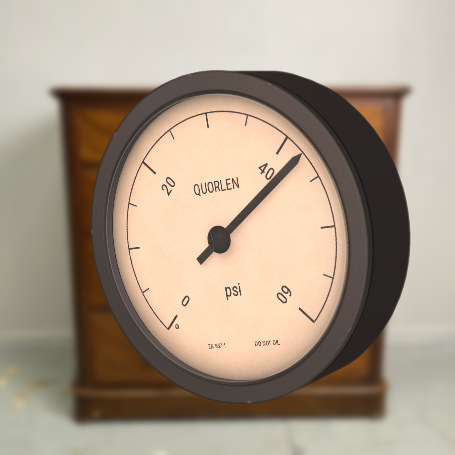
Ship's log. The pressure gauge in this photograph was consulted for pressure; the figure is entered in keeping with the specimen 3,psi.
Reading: 42.5,psi
